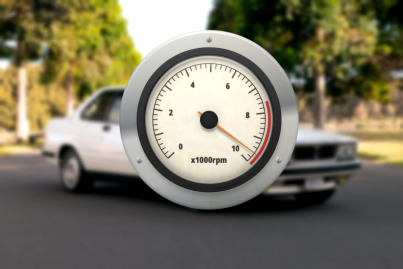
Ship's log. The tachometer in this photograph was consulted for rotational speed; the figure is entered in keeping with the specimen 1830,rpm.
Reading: 9600,rpm
